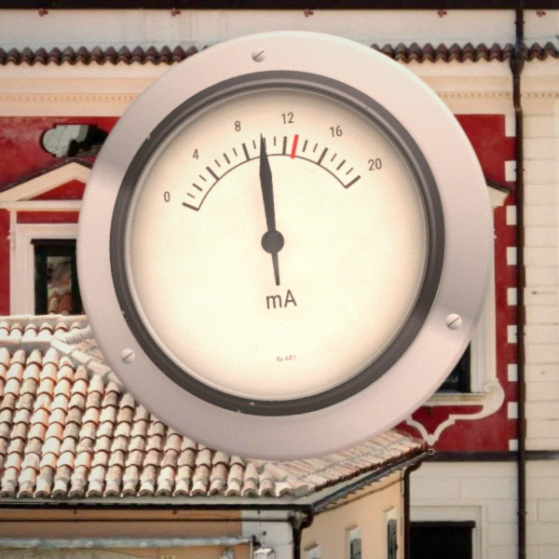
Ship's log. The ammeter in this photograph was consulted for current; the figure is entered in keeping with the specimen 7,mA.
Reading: 10,mA
